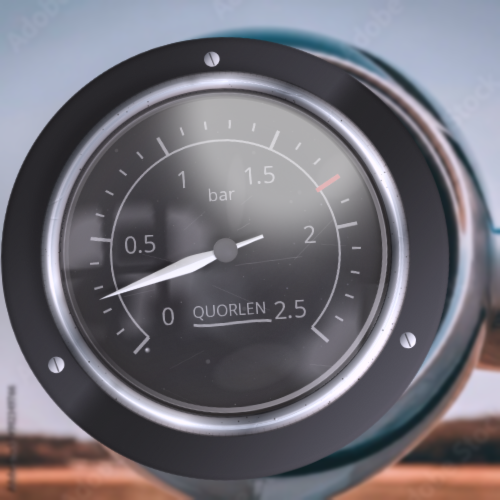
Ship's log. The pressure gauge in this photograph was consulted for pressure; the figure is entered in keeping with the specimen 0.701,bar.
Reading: 0.25,bar
